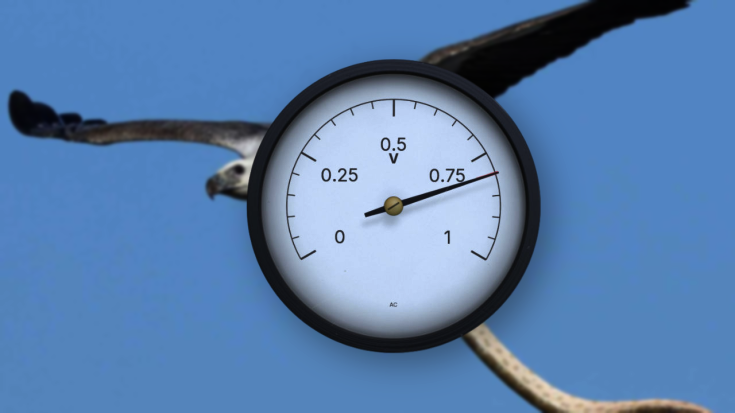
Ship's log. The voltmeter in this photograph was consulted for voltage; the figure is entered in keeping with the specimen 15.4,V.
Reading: 0.8,V
